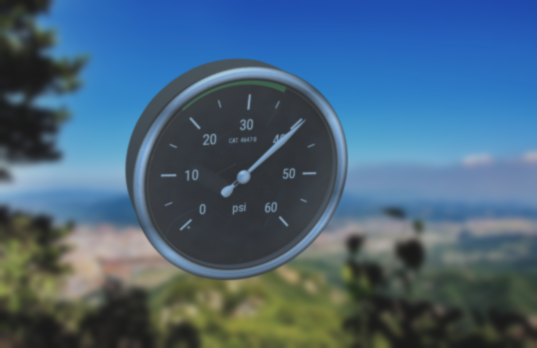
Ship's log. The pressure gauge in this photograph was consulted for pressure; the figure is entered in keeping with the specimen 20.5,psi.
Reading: 40,psi
